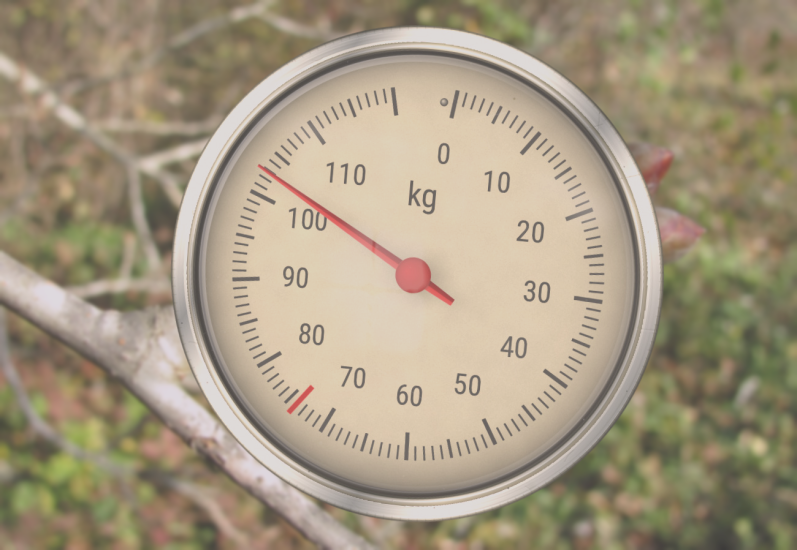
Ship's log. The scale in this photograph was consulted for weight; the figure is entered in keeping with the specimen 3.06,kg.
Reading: 103,kg
